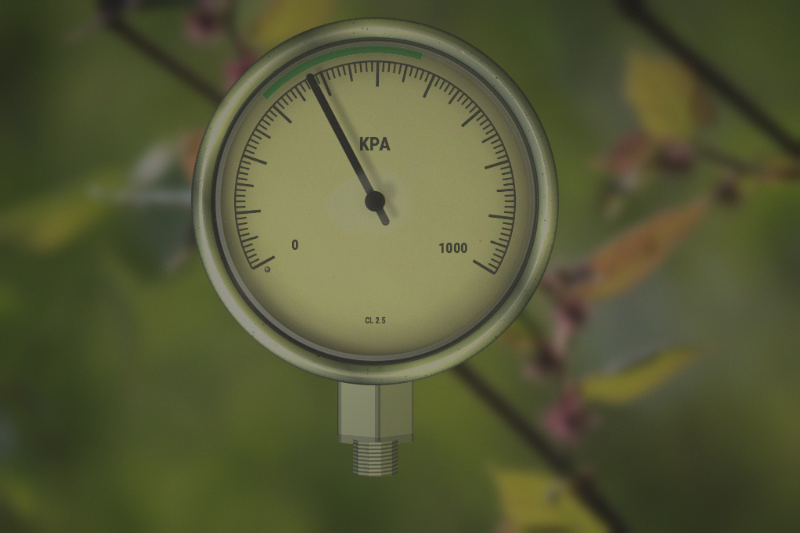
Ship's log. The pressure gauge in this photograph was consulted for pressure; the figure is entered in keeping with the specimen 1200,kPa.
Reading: 380,kPa
